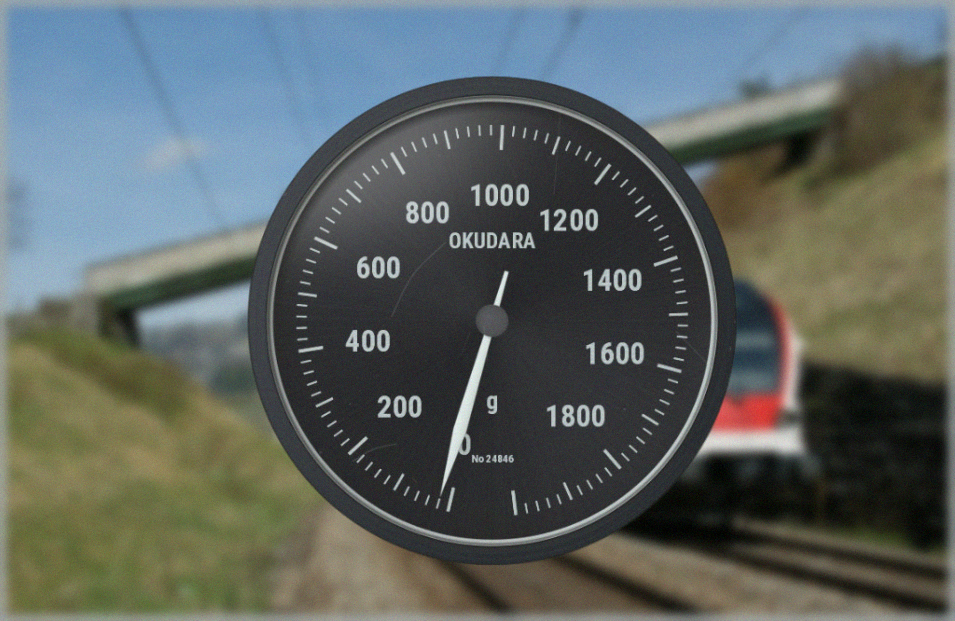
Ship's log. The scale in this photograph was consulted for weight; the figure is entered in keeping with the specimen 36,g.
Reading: 20,g
